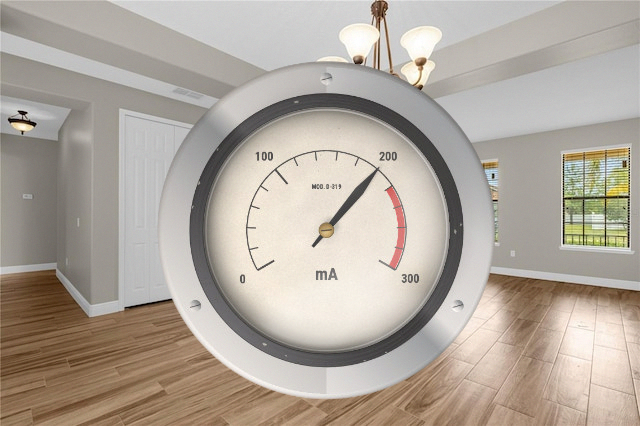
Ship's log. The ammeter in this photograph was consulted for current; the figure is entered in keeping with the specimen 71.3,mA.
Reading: 200,mA
